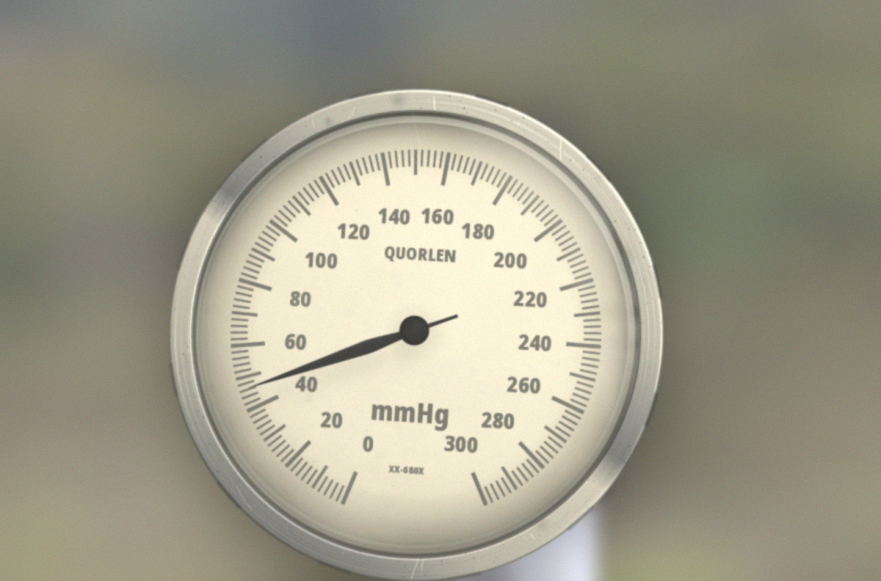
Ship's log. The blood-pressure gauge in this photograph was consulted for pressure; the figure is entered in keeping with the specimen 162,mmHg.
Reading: 46,mmHg
